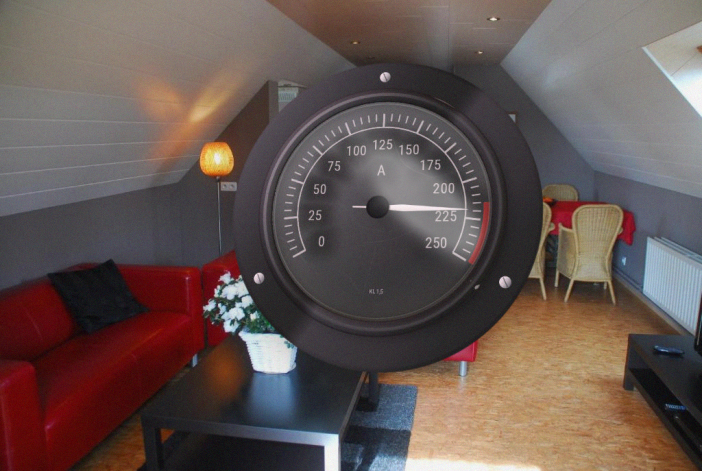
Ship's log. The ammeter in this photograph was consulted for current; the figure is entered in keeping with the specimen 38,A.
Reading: 220,A
